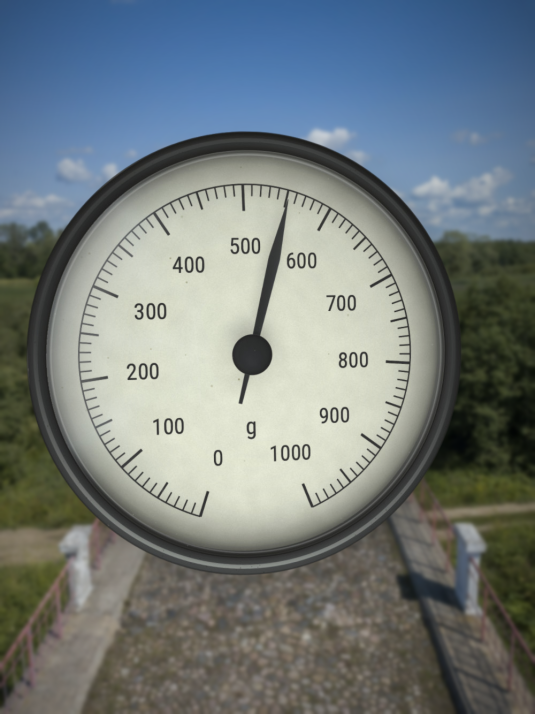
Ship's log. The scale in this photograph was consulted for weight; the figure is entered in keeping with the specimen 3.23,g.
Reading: 550,g
